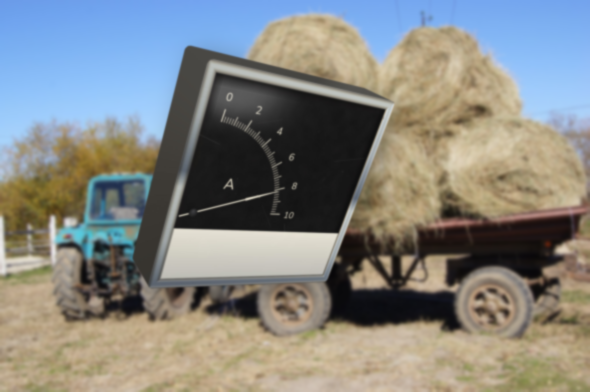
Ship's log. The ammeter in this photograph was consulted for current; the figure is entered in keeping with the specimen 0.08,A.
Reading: 8,A
